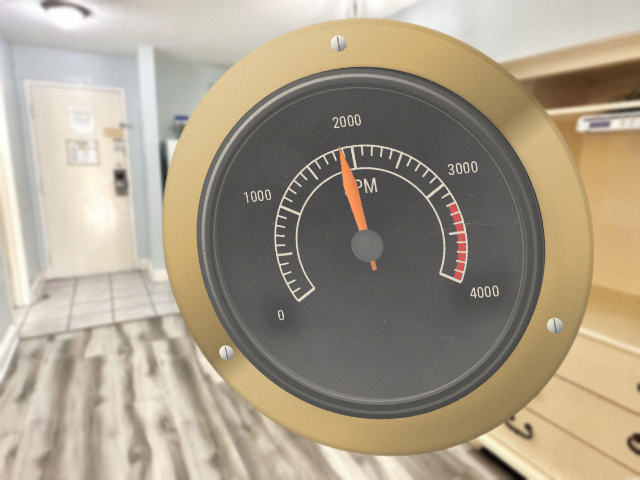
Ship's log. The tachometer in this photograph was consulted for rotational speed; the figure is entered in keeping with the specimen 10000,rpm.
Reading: 1900,rpm
